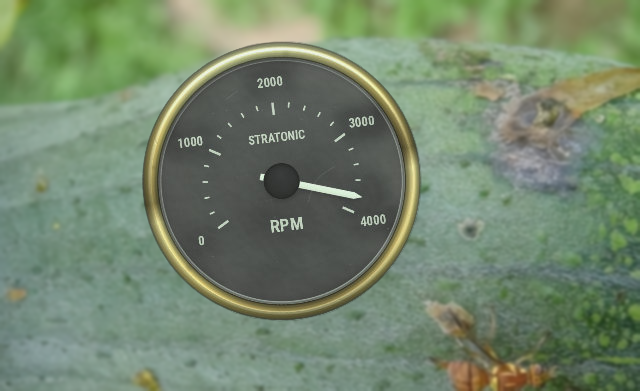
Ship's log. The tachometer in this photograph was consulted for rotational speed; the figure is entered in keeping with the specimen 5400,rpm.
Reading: 3800,rpm
